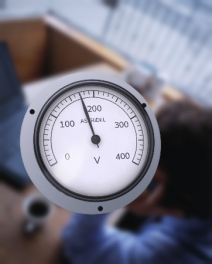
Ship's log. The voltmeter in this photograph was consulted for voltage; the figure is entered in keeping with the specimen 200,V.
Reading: 170,V
